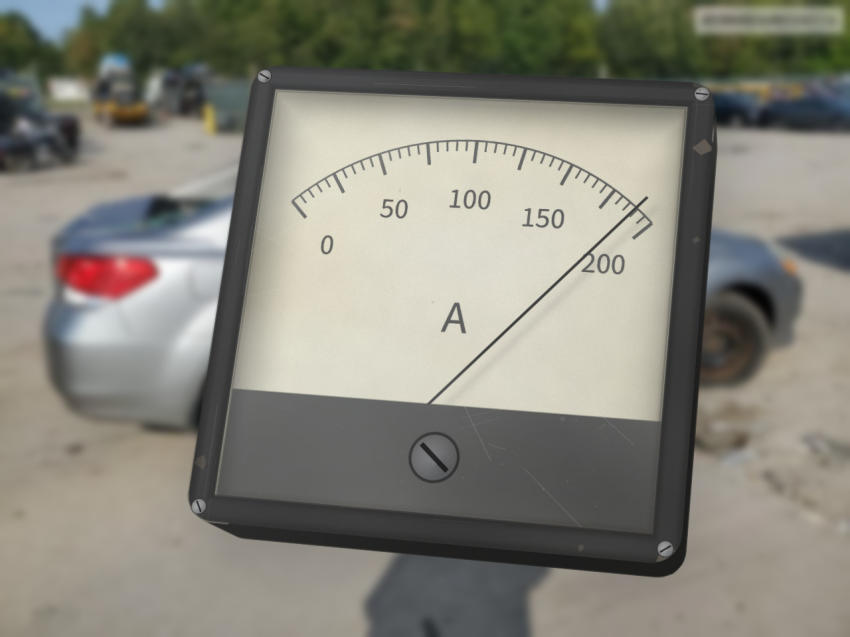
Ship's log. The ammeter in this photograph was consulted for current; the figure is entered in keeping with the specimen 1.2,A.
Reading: 190,A
